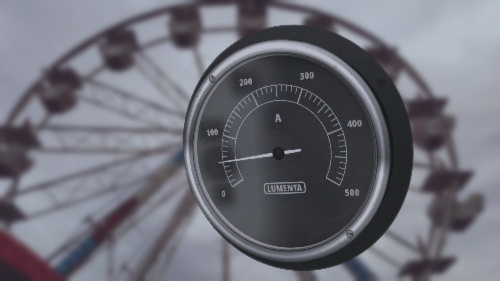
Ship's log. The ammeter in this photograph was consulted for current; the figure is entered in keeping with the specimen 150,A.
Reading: 50,A
